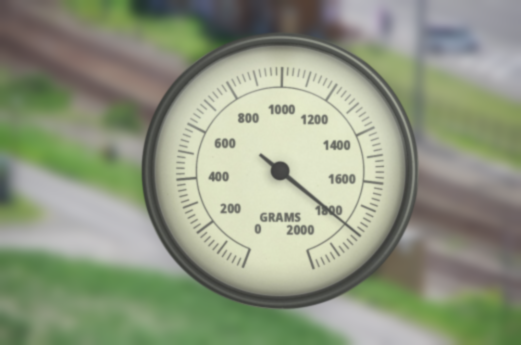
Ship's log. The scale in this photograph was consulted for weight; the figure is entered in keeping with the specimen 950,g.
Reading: 1800,g
